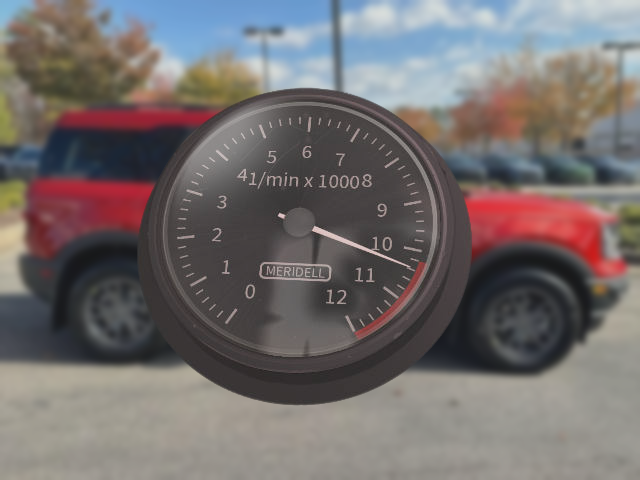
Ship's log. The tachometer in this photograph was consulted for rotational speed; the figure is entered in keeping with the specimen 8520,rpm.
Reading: 10400,rpm
